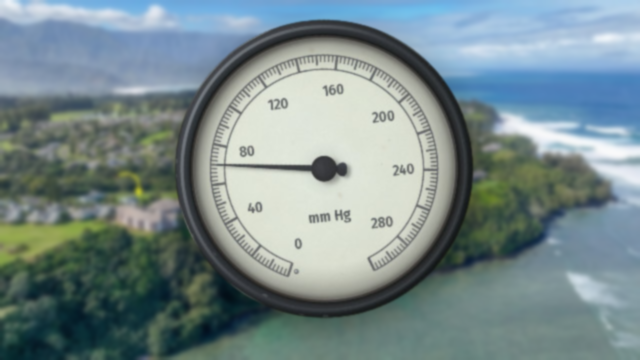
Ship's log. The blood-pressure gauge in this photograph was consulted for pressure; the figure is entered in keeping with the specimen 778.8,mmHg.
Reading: 70,mmHg
